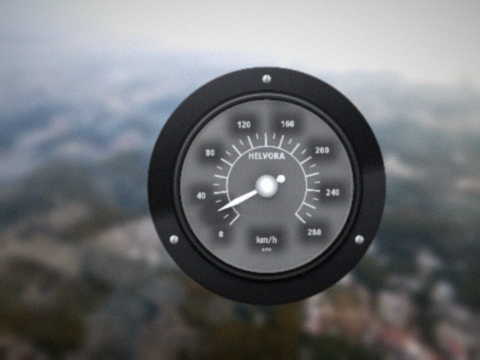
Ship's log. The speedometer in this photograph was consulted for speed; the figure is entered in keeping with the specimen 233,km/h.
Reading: 20,km/h
